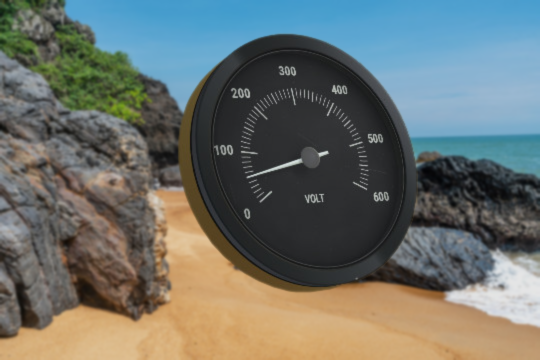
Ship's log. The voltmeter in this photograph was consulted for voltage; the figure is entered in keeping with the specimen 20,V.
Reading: 50,V
